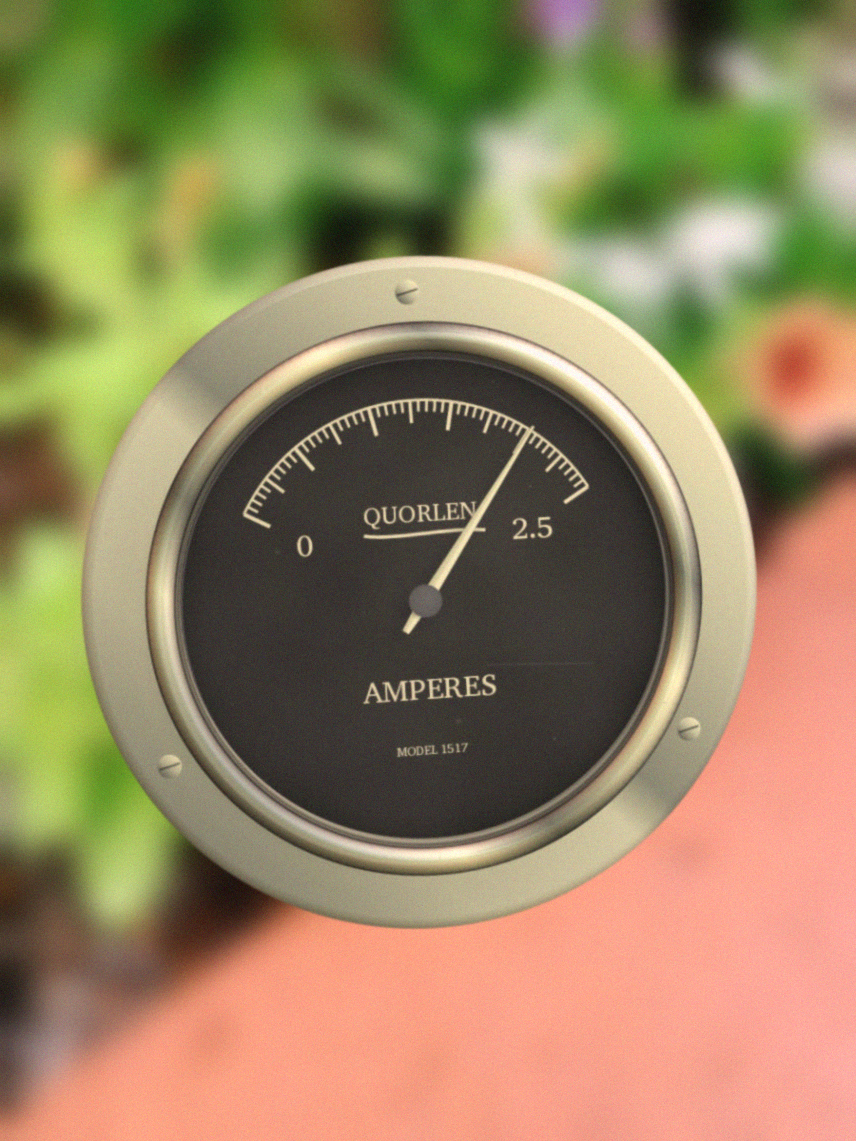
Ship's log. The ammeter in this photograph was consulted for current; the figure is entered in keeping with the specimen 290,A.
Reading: 2,A
